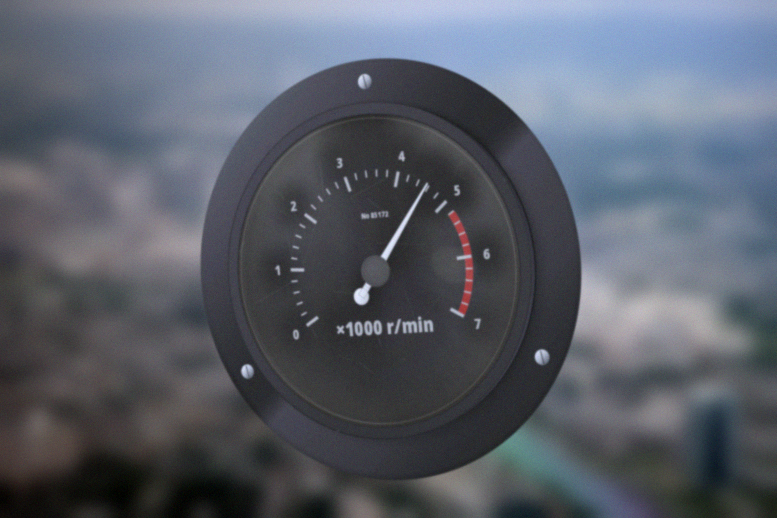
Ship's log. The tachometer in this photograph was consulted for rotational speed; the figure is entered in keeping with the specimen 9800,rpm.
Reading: 4600,rpm
